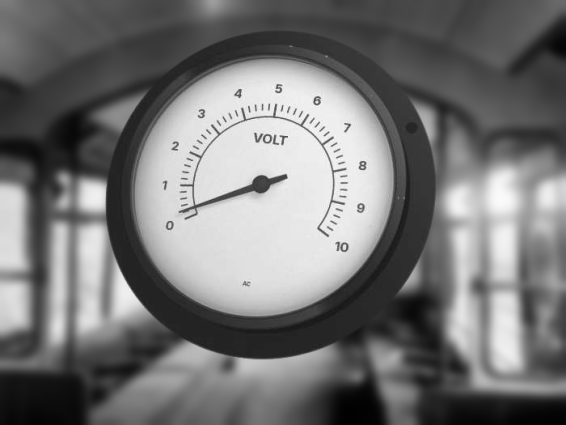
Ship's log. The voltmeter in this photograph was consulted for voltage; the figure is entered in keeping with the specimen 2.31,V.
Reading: 0.2,V
